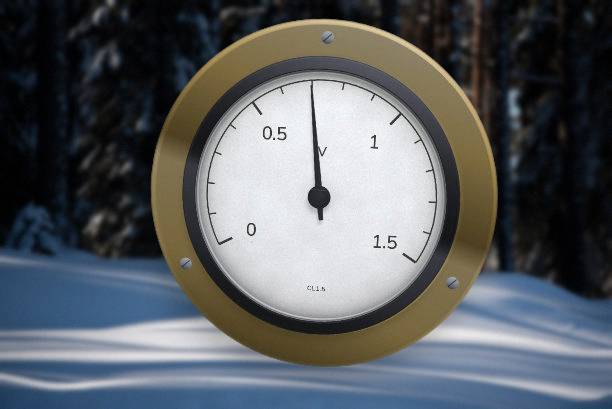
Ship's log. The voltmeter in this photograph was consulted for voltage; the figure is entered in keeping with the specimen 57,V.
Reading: 0.7,V
